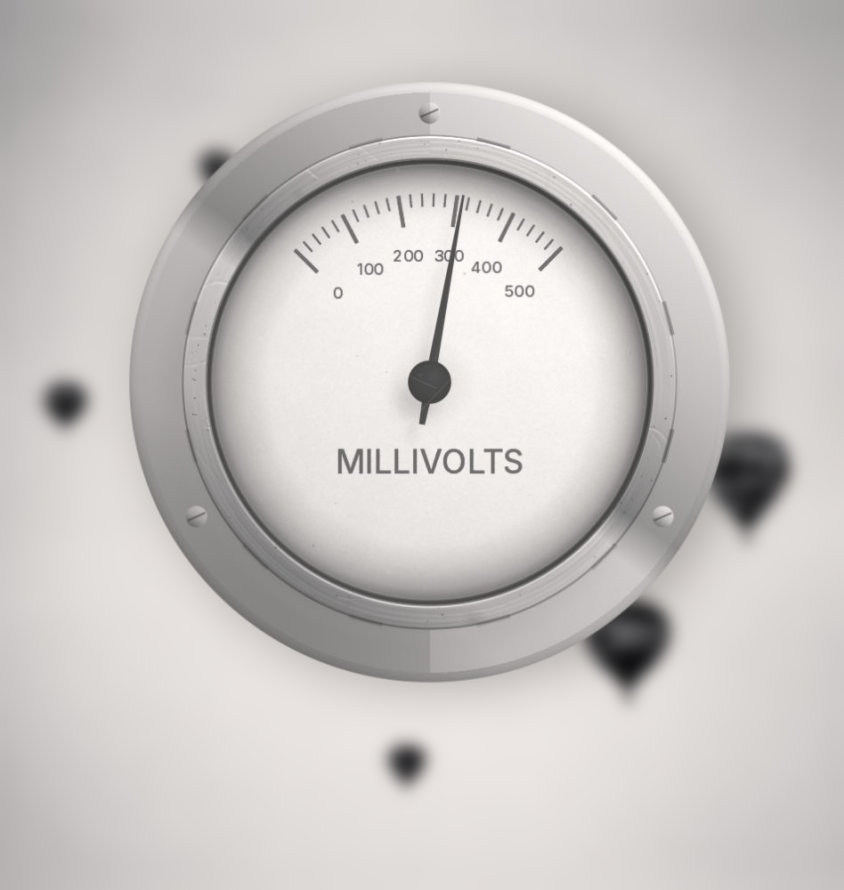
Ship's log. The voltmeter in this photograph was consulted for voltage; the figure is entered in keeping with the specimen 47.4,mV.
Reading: 310,mV
